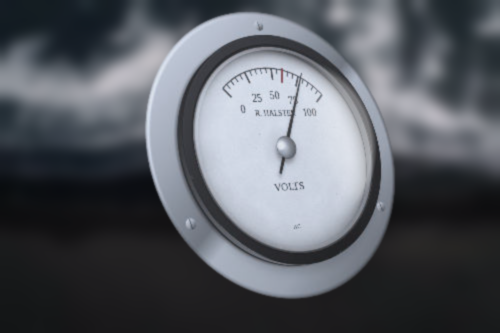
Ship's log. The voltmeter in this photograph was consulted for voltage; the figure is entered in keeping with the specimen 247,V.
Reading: 75,V
